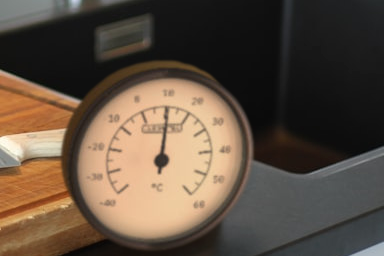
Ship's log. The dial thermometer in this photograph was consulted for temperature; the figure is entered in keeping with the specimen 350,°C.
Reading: 10,°C
